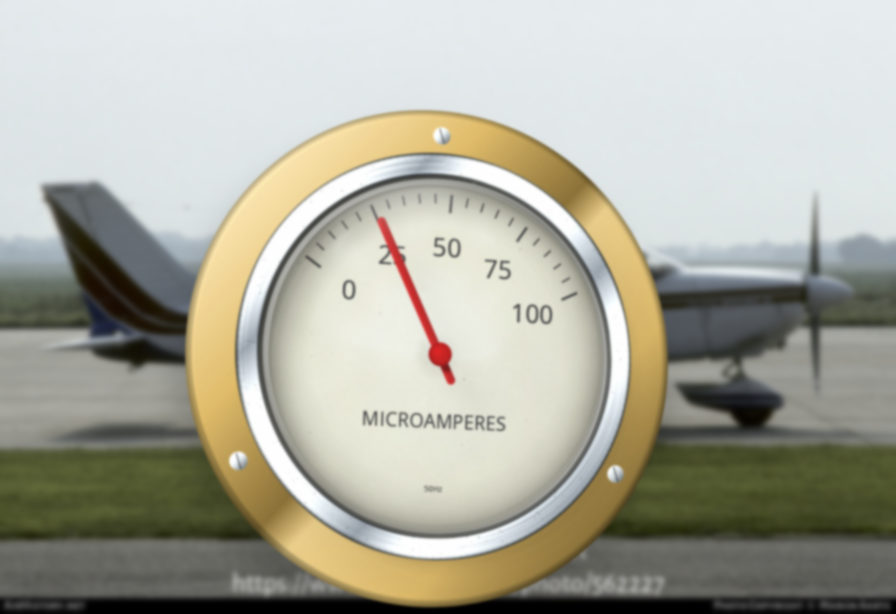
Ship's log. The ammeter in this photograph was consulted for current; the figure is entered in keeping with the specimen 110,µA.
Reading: 25,µA
